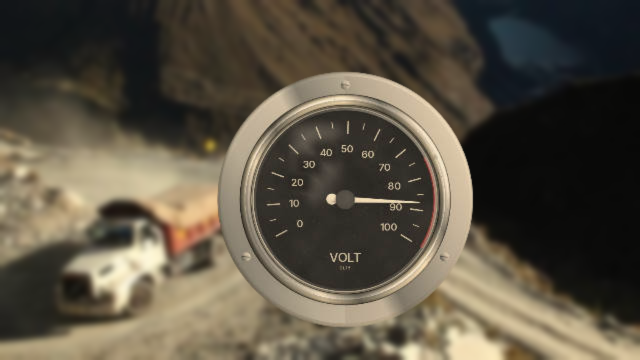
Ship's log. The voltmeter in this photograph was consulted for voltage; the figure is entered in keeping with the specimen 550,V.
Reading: 87.5,V
